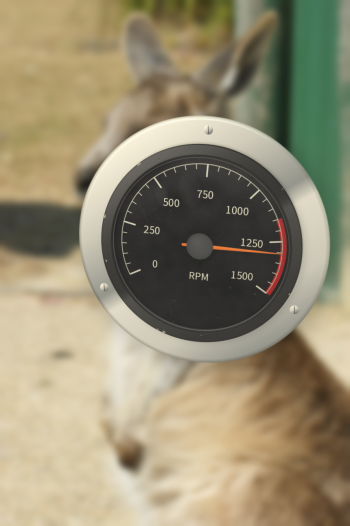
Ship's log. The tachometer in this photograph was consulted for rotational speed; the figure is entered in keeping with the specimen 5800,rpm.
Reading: 1300,rpm
